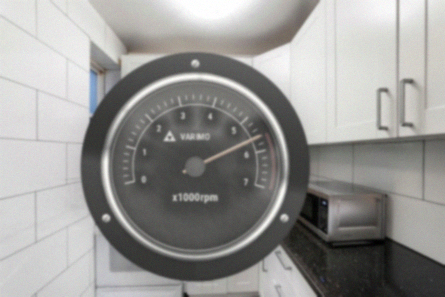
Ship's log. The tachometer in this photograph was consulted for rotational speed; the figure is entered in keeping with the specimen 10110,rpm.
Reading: 5600,rpm
